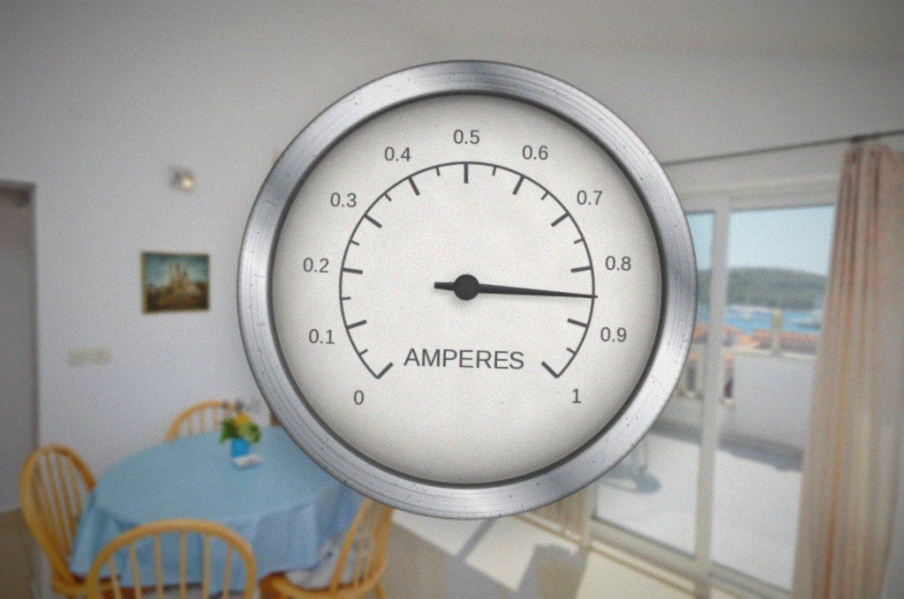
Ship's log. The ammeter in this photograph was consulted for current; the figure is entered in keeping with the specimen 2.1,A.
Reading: 0.85,A
